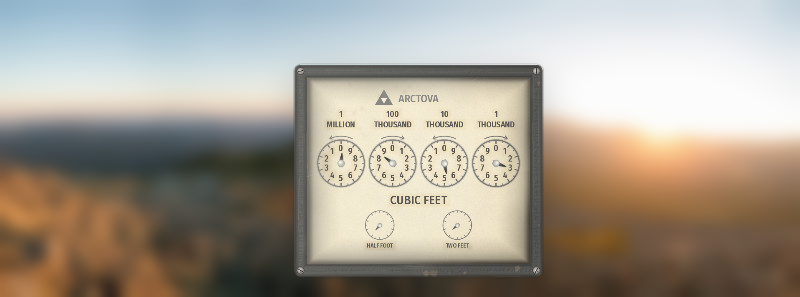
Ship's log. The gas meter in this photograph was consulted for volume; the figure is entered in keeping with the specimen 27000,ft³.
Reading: 985300,ft³
